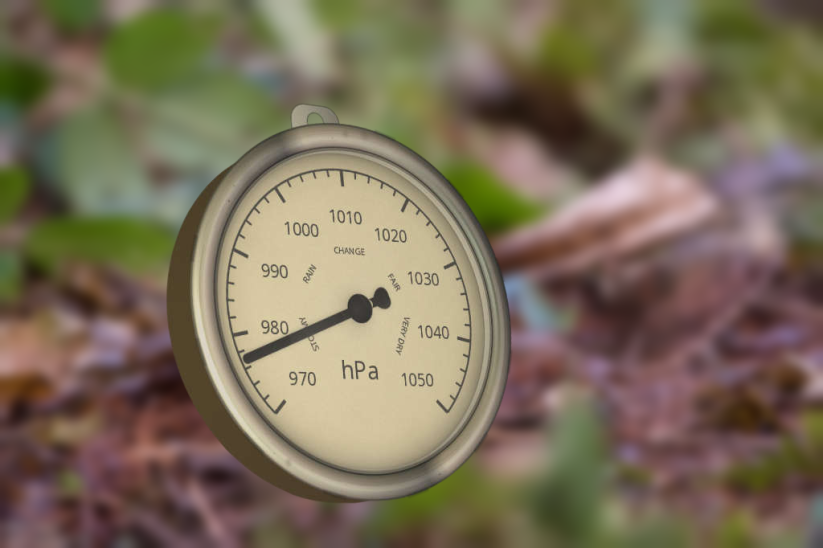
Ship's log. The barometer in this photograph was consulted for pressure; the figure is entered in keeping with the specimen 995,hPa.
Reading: 977,hPa
